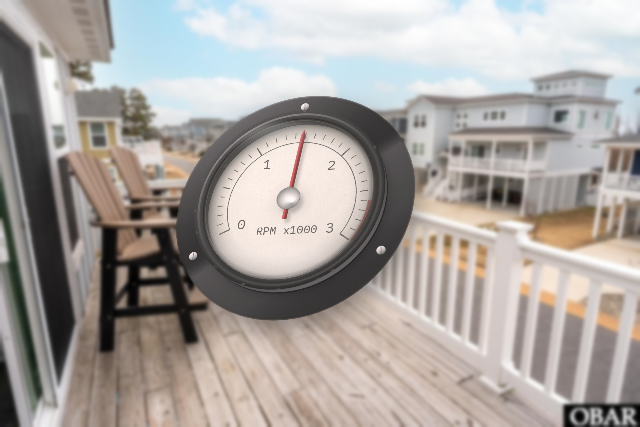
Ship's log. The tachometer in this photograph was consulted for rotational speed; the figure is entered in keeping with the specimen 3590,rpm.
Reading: 1500,rpm
